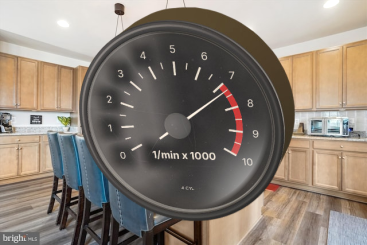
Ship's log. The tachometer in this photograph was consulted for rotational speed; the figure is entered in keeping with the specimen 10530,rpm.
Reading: 7250,rpm
